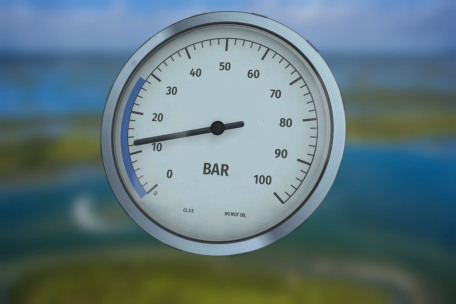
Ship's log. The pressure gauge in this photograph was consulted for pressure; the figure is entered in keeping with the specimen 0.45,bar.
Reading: 12,bar
